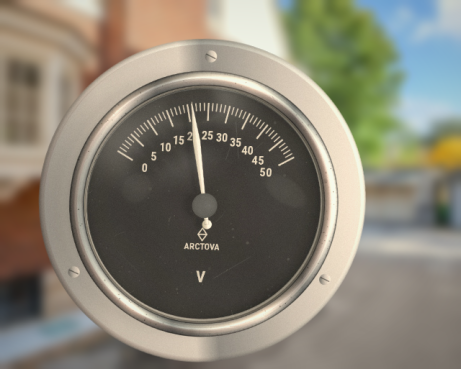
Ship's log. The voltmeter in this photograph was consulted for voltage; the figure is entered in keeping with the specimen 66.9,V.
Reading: 21,V
